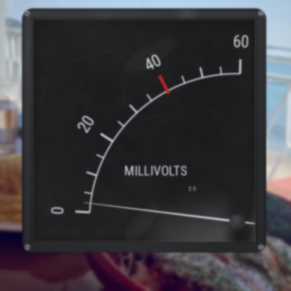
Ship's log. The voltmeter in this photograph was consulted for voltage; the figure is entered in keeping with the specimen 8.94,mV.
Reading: 2.5,mV
